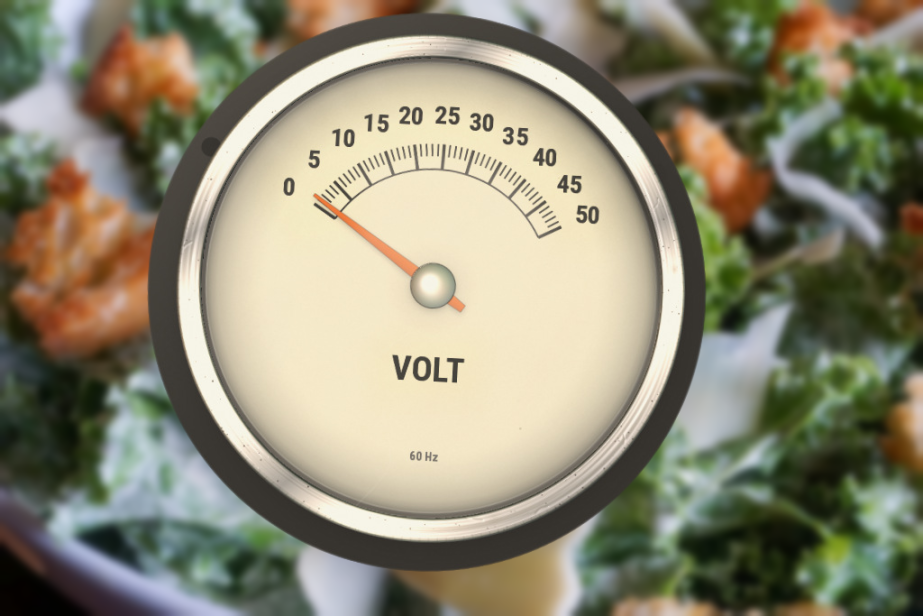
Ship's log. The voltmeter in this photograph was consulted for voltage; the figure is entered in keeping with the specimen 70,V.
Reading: 1,V
